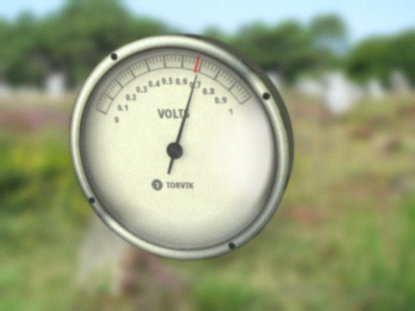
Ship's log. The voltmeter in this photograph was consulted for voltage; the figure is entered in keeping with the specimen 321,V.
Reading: 0.7,V
